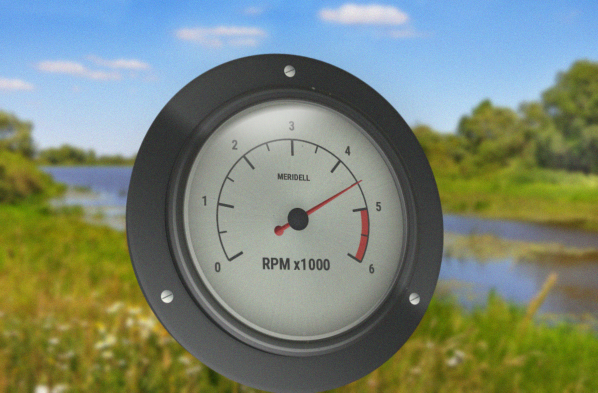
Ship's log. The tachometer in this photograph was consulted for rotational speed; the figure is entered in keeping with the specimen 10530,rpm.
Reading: 4500,rpm
